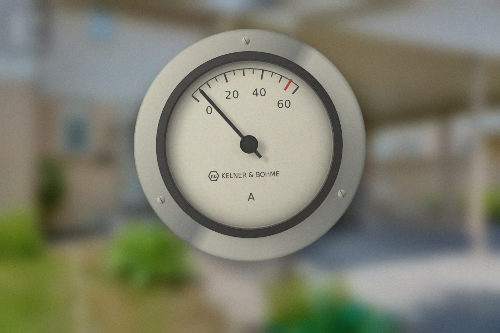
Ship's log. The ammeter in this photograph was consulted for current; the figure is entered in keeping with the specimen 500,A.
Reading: 5,A
